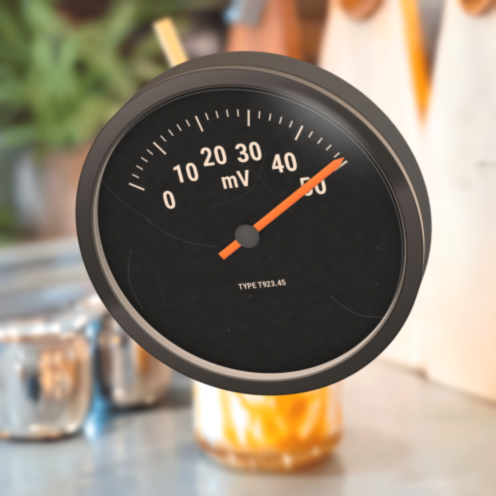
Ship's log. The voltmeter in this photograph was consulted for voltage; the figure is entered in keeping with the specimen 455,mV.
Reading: 49,mV
